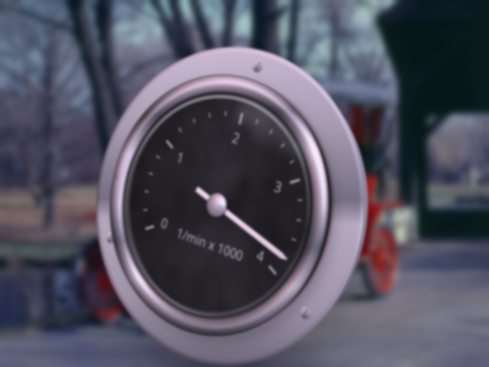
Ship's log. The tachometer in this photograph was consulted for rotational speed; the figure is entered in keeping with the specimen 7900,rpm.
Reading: 3800,rpm
